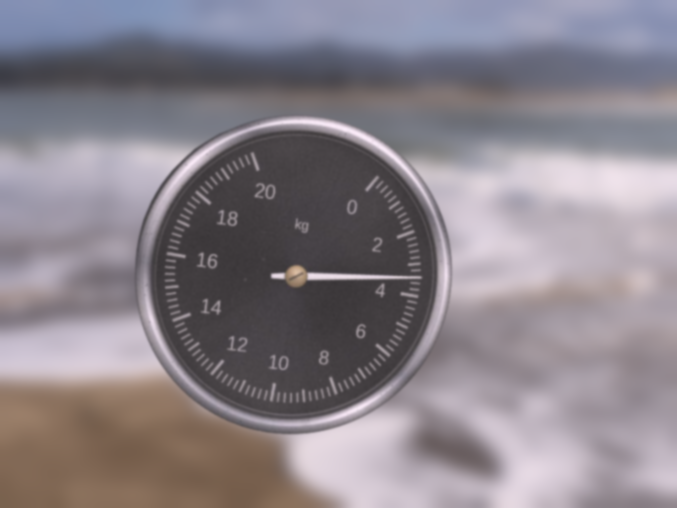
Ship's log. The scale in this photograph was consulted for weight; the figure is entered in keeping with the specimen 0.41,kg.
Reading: 3.4,kg
